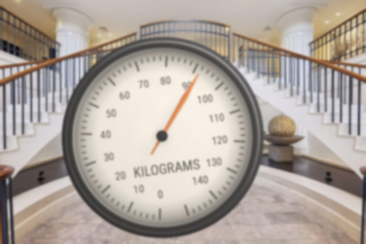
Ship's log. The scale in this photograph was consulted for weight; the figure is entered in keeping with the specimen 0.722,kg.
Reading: 92,kg
